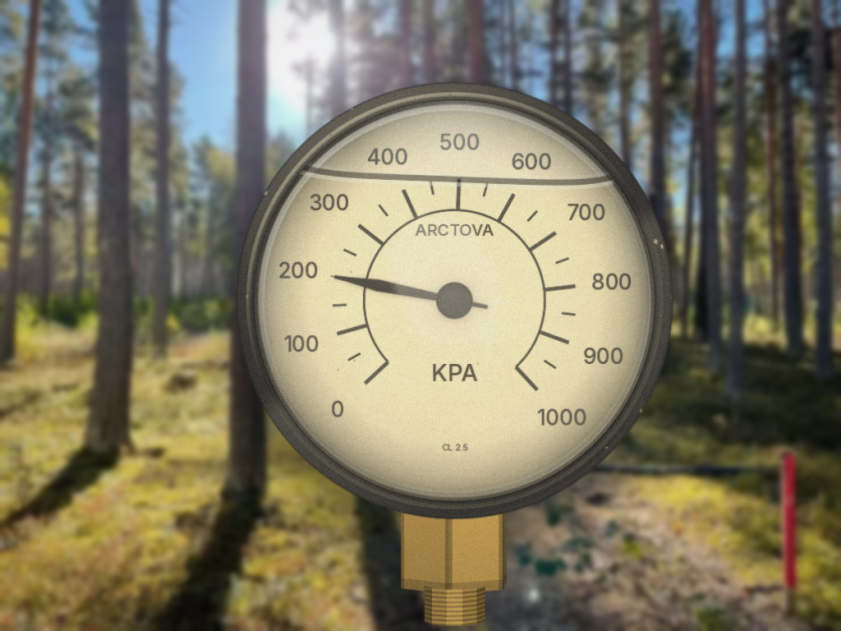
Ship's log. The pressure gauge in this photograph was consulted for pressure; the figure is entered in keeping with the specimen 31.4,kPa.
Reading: 200,kPa
